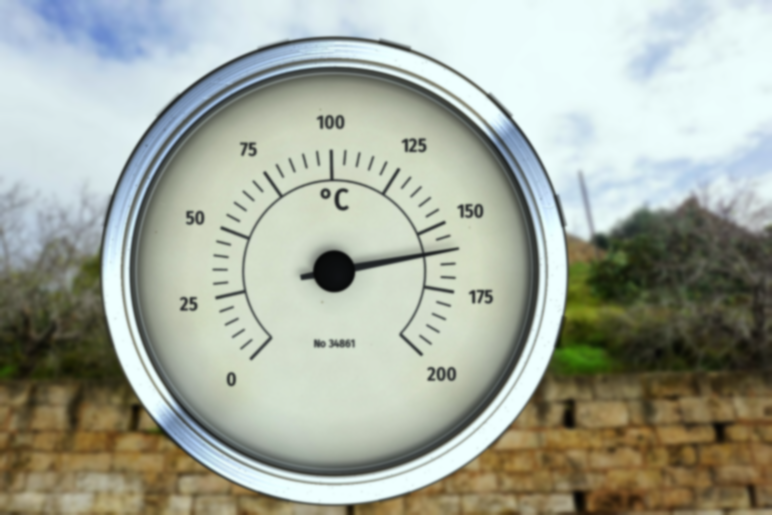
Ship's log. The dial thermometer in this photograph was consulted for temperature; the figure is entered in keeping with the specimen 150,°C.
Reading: 160,°C
